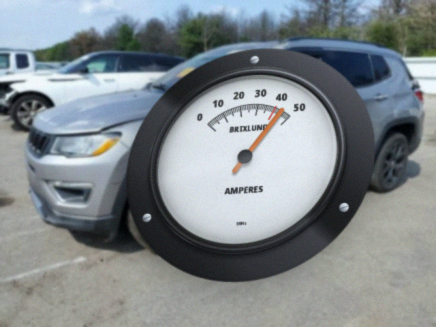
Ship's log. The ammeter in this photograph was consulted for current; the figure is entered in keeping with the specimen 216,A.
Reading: 45,A
